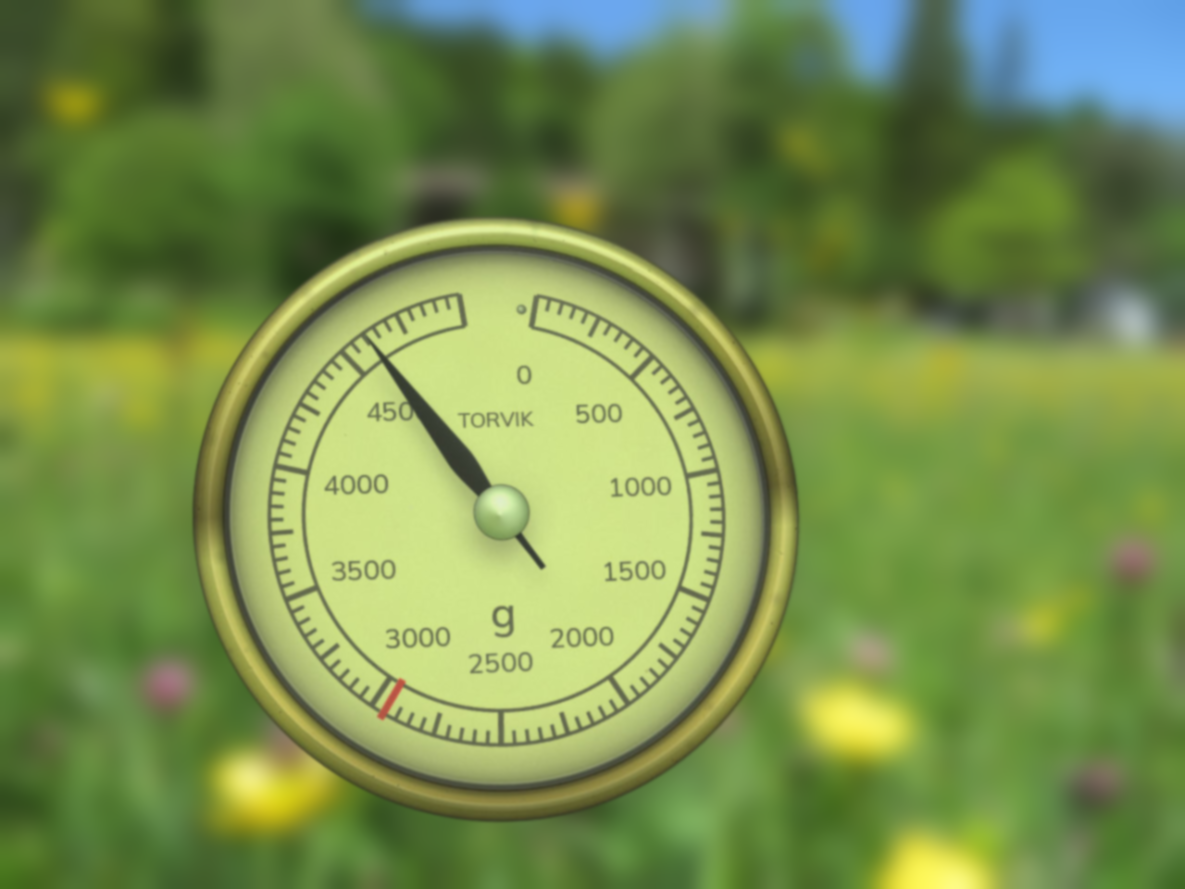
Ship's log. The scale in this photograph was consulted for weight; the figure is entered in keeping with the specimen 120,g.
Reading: 4600,g
